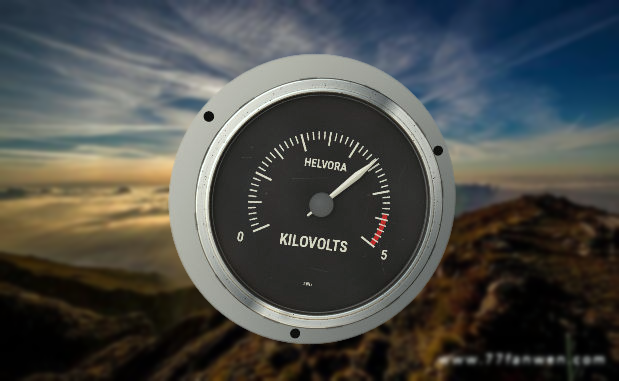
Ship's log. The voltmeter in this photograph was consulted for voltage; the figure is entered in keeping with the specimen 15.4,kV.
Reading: 3.4,kV
